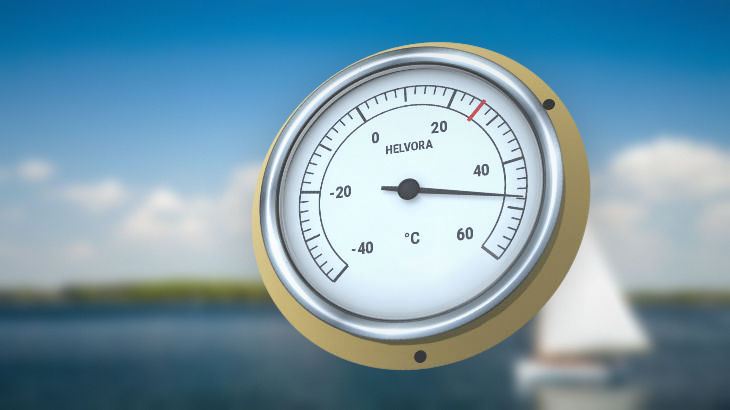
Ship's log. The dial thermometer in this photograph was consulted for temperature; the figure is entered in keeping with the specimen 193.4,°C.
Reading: 48,°C
